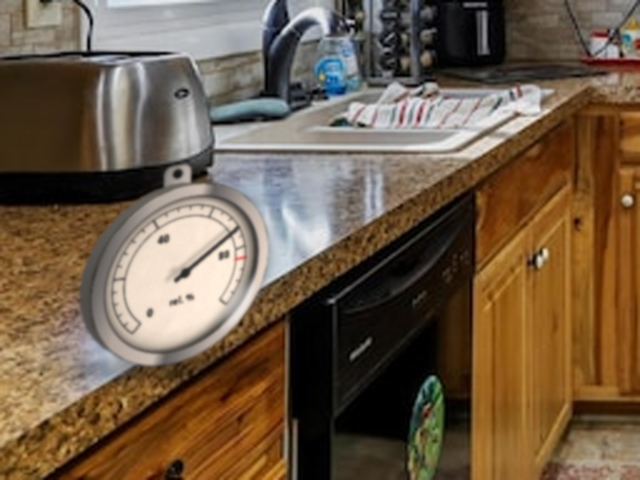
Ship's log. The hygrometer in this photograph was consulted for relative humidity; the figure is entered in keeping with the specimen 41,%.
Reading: 72,%
